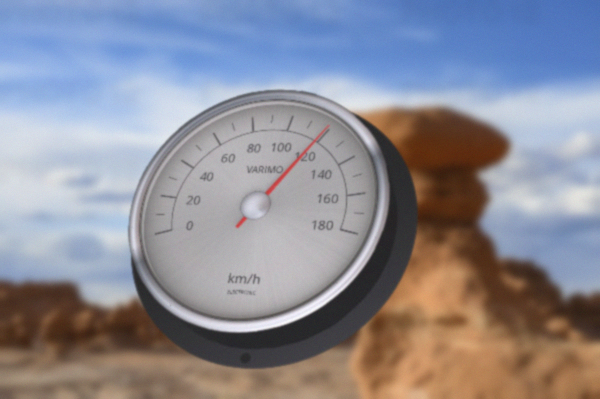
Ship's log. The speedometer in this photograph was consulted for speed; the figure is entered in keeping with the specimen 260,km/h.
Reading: 120,km/h
